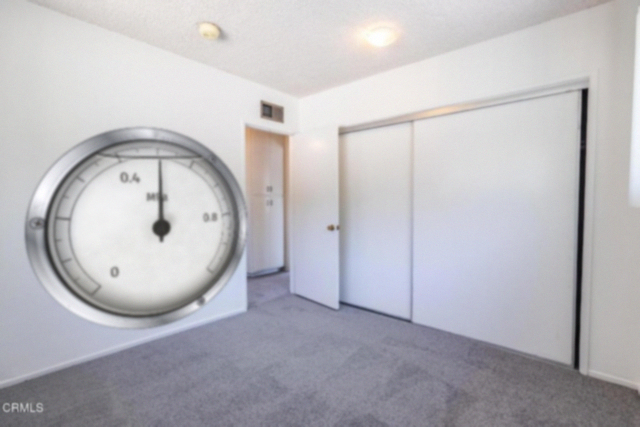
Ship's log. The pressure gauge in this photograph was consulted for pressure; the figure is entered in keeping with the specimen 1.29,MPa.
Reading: 0.5,MPa
